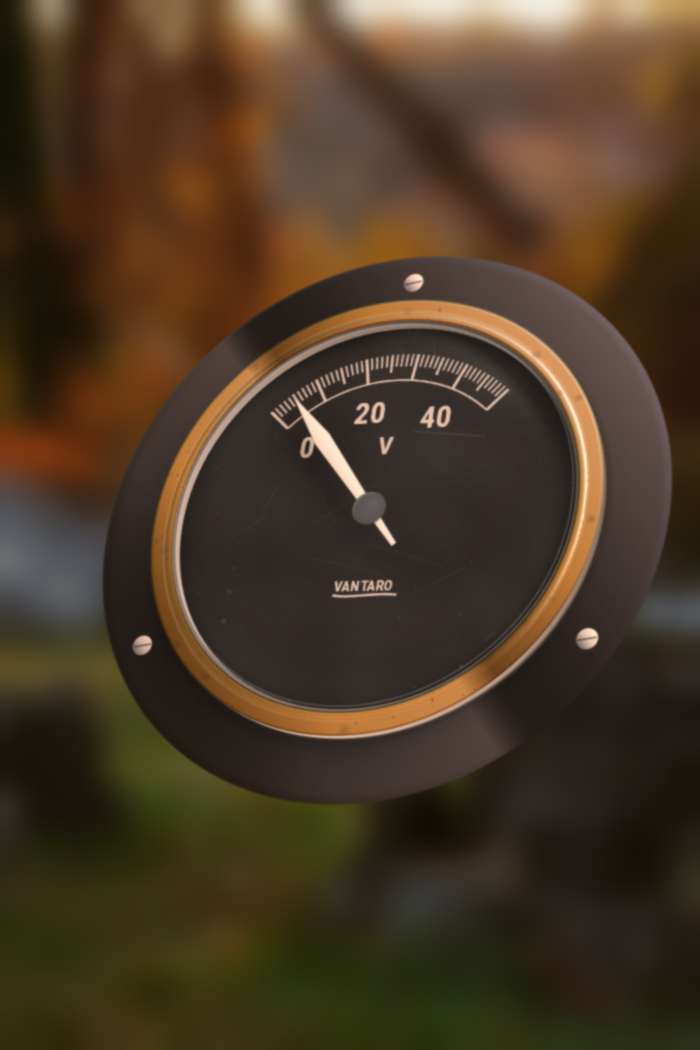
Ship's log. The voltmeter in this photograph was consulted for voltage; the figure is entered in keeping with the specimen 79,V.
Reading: 5,V
